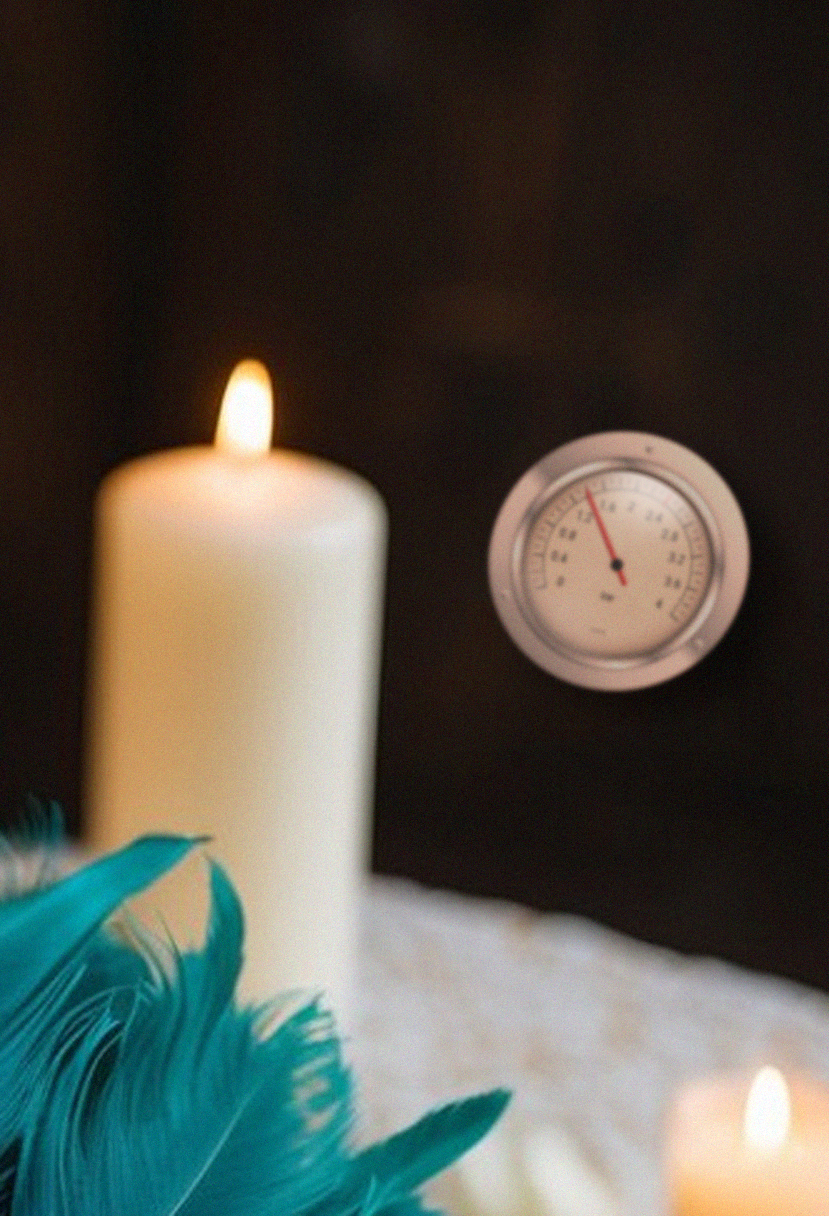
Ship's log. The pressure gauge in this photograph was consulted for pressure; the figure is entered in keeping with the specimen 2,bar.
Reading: 1.4,bar
